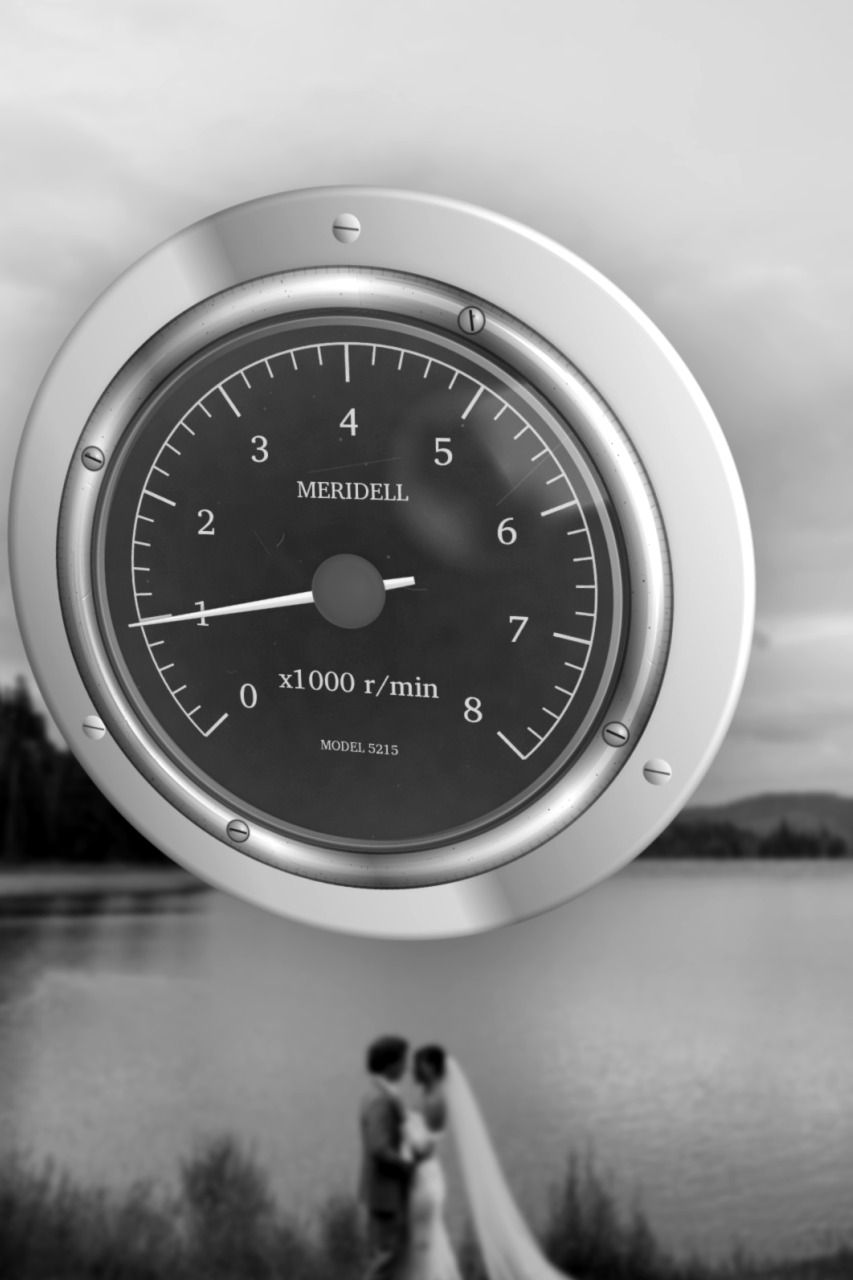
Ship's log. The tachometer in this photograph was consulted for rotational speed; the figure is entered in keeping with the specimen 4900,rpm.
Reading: 1000,rpm
